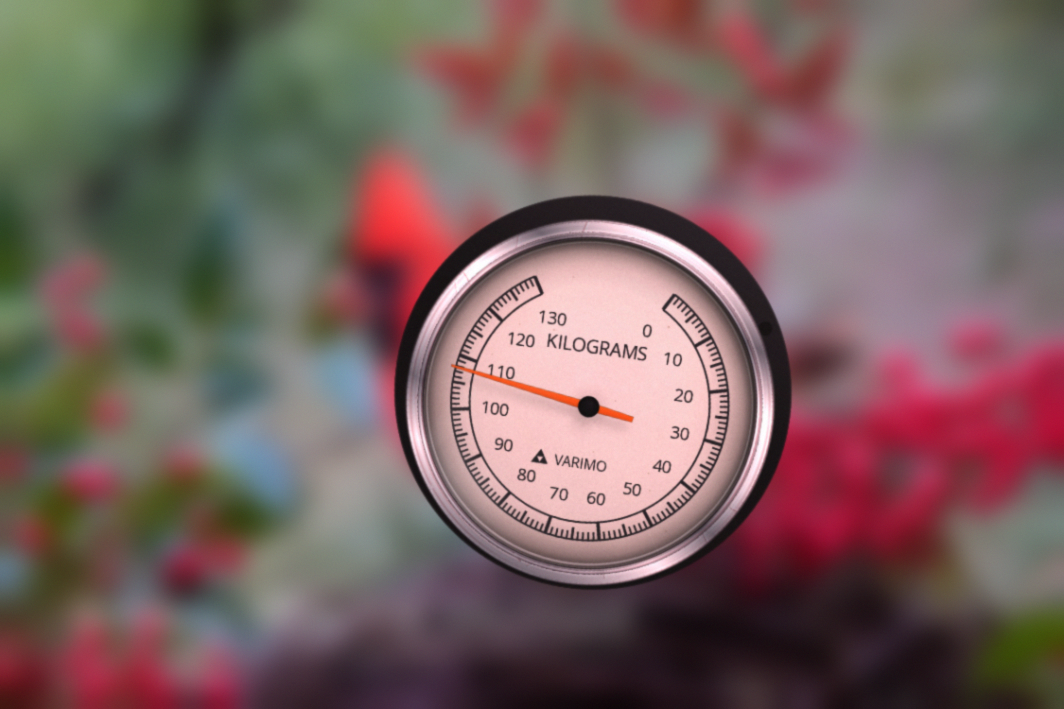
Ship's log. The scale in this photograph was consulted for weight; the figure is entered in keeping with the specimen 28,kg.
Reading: 108,kg
